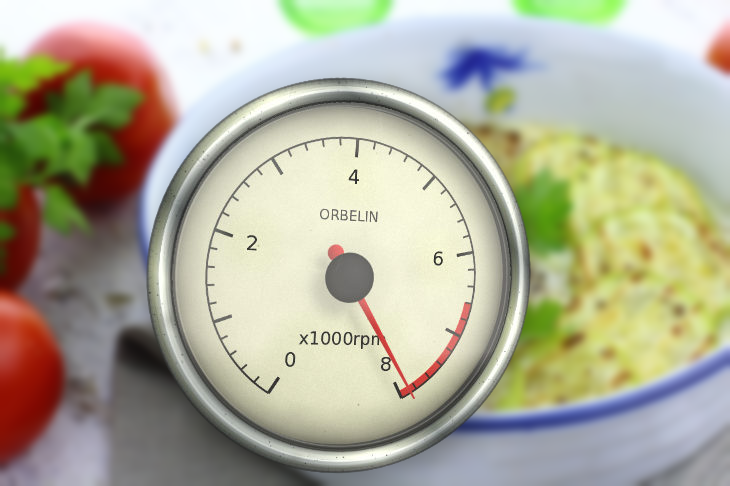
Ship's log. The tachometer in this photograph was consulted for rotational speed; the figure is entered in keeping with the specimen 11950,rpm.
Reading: 7900,rpm
